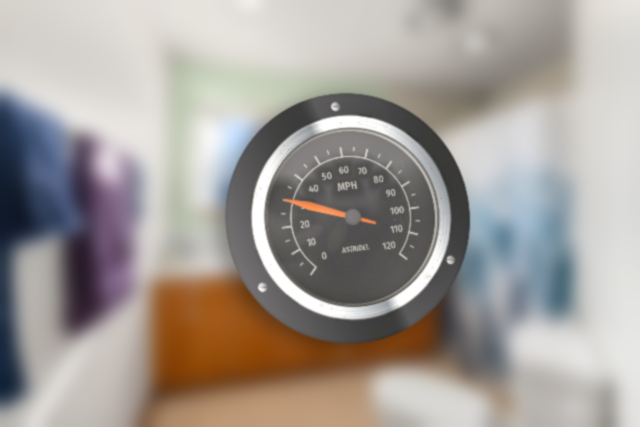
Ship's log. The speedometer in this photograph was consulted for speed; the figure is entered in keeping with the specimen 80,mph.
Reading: 30,mph
